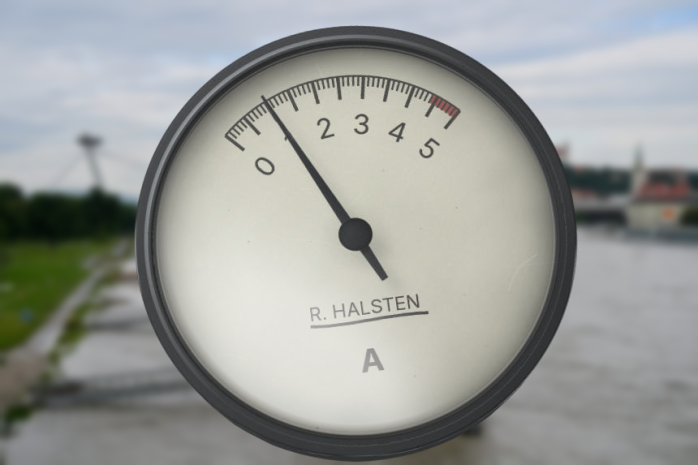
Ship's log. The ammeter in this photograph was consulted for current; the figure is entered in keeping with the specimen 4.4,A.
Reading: 1,A
